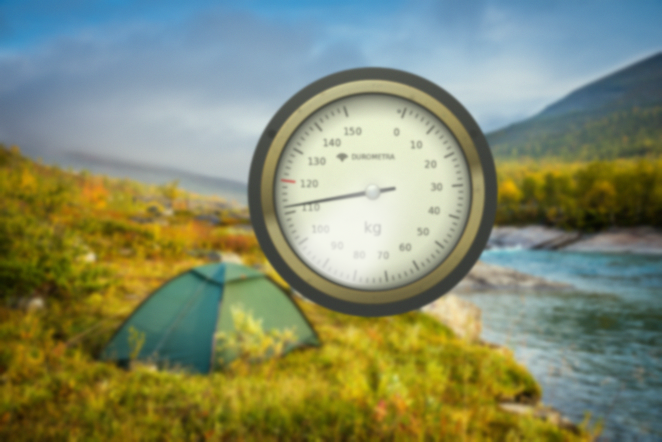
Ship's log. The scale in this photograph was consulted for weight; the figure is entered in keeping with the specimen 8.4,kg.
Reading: 112,kg
